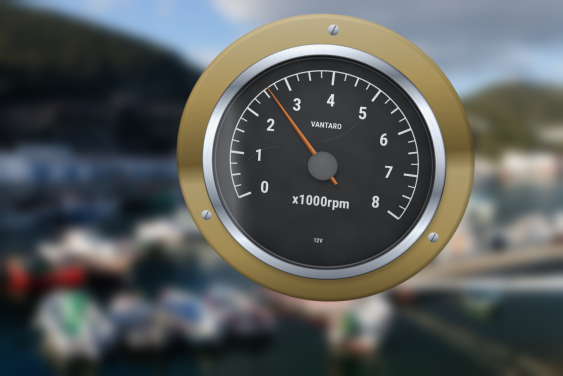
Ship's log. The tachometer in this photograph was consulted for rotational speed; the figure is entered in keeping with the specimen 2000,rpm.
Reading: 2625,rpm
